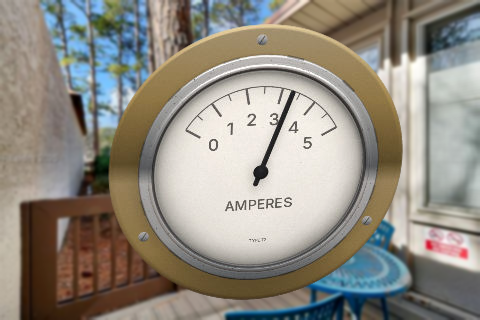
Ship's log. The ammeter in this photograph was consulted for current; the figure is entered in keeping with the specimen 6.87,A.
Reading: 3.25,A
